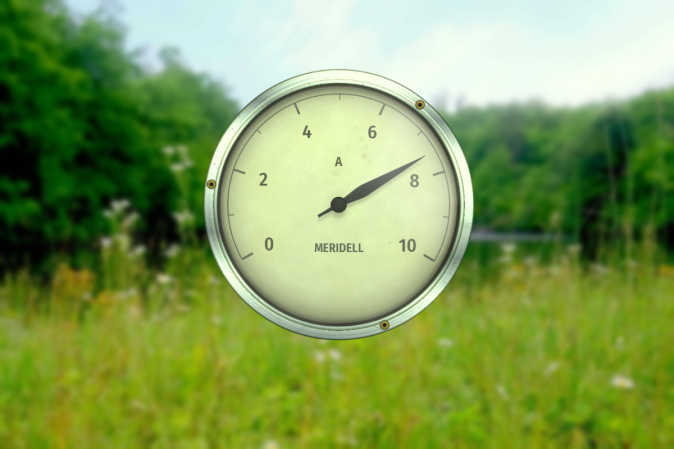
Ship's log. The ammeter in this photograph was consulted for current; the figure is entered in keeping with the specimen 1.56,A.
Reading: 7.5,A
